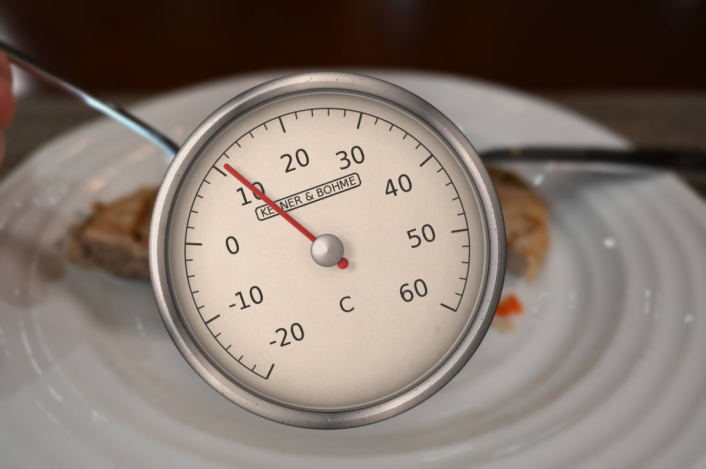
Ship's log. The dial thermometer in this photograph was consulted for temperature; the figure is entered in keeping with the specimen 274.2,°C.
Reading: 11,°C
